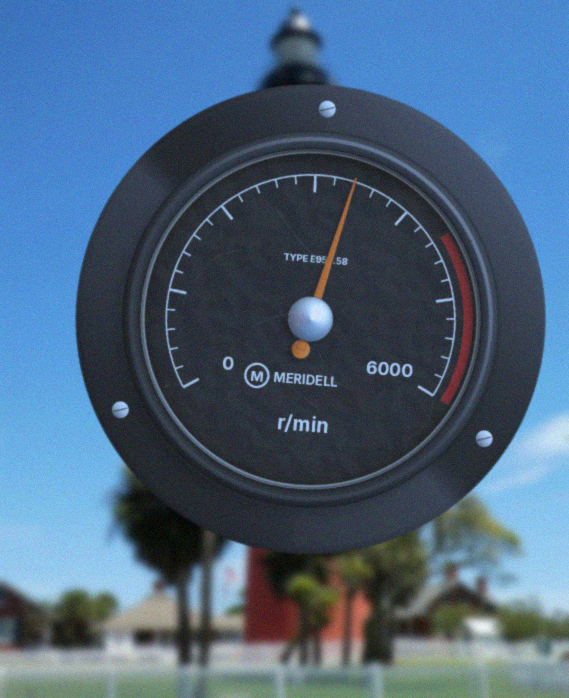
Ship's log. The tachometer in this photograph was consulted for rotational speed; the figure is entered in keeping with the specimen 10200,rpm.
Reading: 3400,rpm
